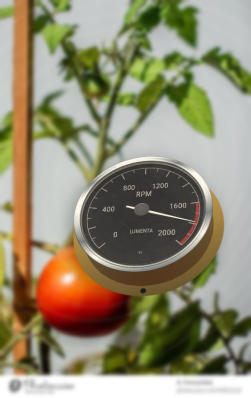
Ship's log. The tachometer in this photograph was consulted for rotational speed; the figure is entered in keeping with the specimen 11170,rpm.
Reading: 1800,rpm
